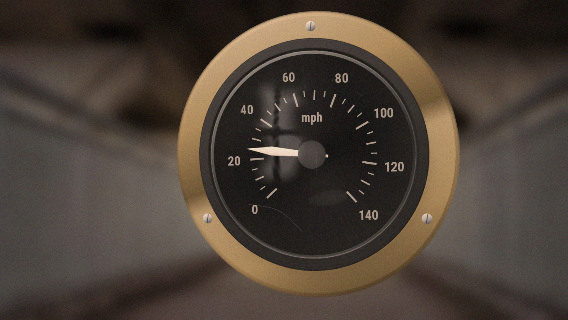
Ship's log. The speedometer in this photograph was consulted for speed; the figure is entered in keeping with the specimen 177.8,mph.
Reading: 25,mph
